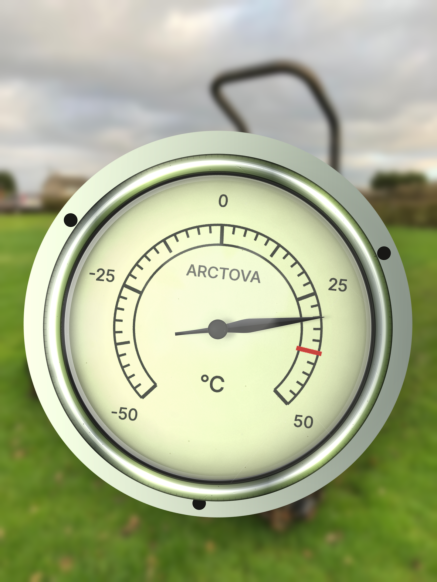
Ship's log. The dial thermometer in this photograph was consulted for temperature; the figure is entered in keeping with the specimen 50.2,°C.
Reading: 30,°C
